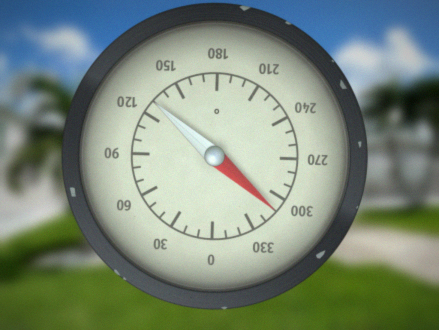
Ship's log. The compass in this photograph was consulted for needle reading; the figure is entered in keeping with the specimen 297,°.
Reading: 310,°
